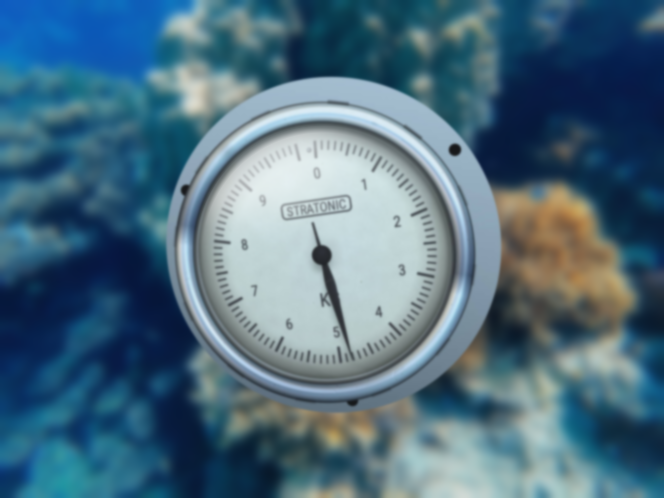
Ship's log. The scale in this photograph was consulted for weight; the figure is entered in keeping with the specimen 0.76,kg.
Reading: 4.8,kg
